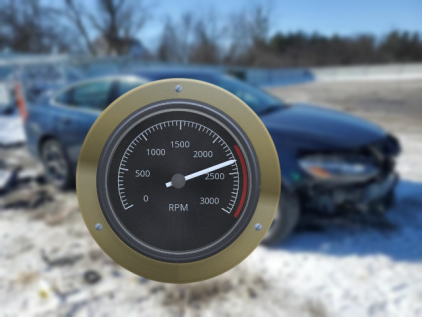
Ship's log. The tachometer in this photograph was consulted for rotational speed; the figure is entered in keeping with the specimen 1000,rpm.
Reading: 2350,rpm
